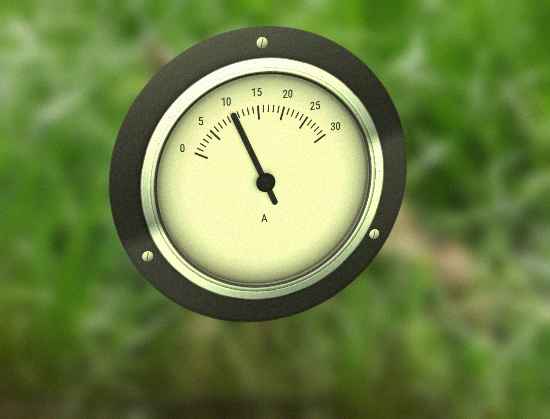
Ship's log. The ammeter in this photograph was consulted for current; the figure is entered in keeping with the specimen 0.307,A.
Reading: 10,A
